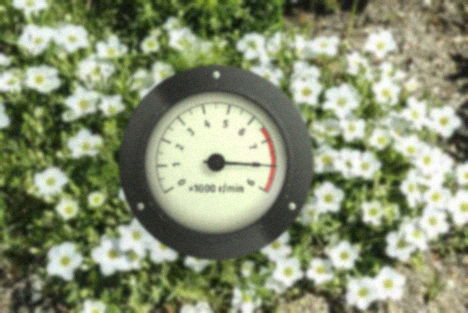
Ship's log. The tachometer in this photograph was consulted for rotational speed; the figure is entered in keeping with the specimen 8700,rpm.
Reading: 8000,rpm
